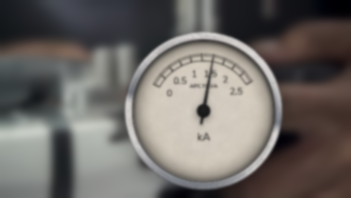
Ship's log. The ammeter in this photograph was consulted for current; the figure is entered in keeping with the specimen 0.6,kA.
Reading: 1.5,kA
